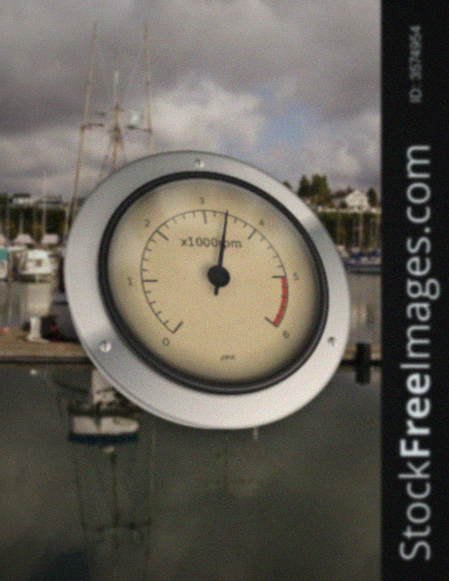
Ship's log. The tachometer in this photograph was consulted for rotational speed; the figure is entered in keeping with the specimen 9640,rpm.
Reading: 3400,rpm
